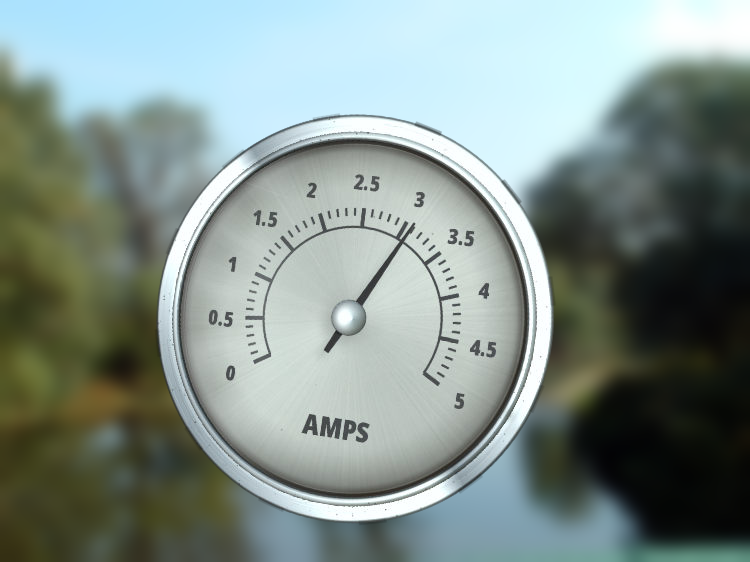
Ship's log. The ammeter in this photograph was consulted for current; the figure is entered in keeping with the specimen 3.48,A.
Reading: 3.1,A
